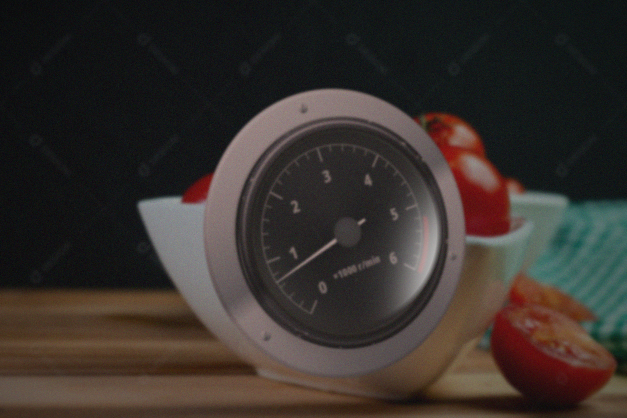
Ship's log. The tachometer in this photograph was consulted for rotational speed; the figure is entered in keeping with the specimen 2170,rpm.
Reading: 700,rpm
